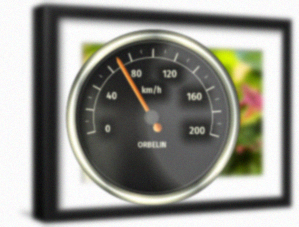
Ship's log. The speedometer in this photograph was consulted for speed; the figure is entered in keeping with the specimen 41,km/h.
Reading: 70,km/h
